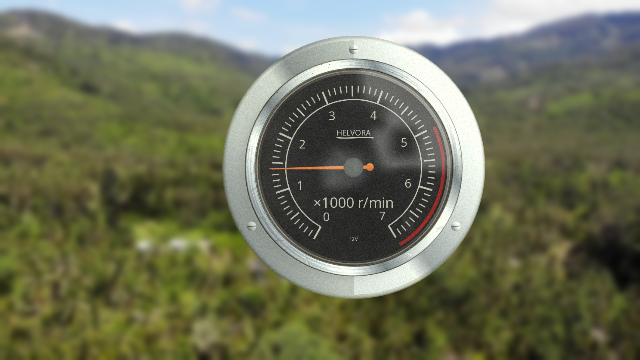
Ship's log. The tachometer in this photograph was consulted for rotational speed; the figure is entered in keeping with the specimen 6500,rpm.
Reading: 1400,rpm
